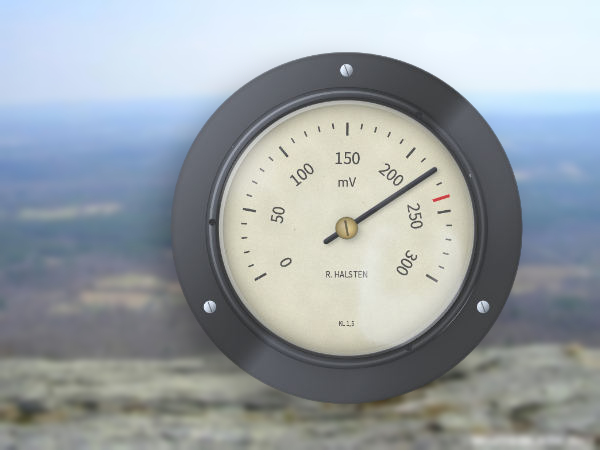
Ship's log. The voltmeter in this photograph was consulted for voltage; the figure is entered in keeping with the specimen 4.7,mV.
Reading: 220,mV
